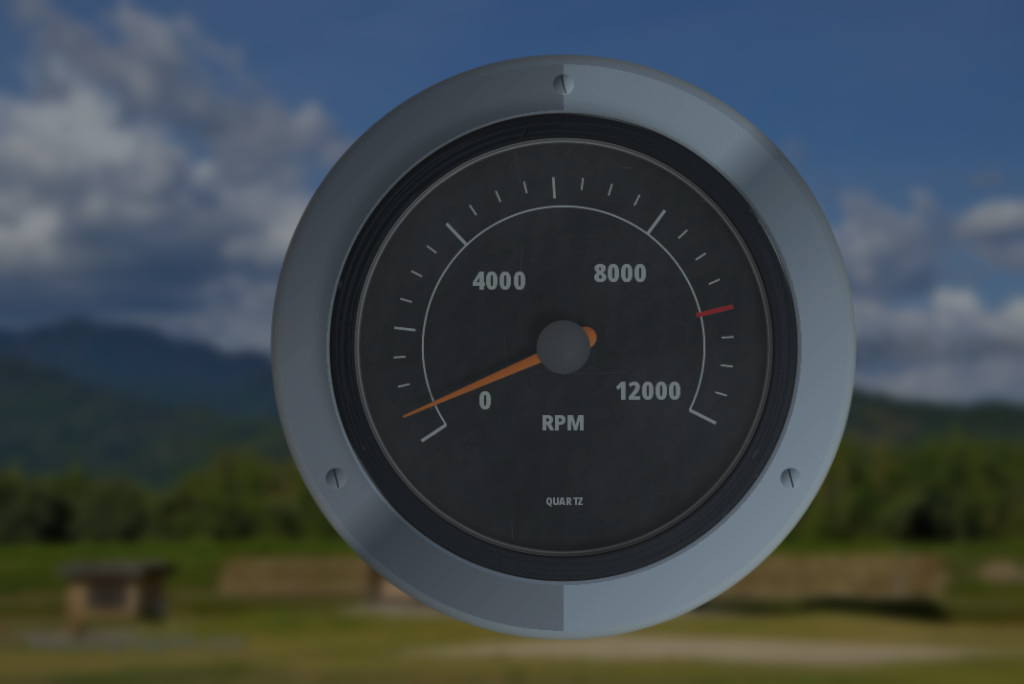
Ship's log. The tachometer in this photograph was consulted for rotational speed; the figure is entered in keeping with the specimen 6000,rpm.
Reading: 500,rpm
